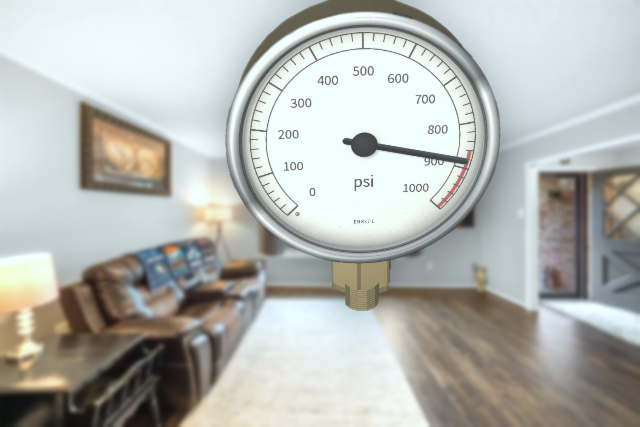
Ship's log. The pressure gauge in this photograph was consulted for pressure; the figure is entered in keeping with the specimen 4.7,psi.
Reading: 880,psi
